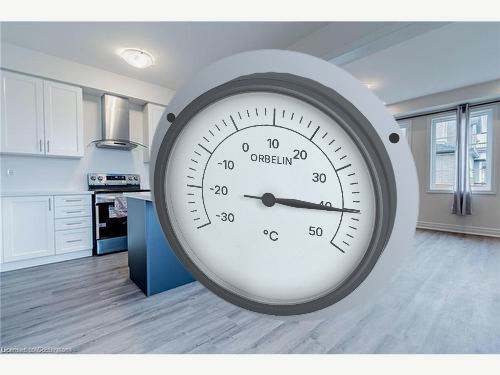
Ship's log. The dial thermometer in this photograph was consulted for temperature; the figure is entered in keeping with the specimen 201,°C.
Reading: 40,°C
